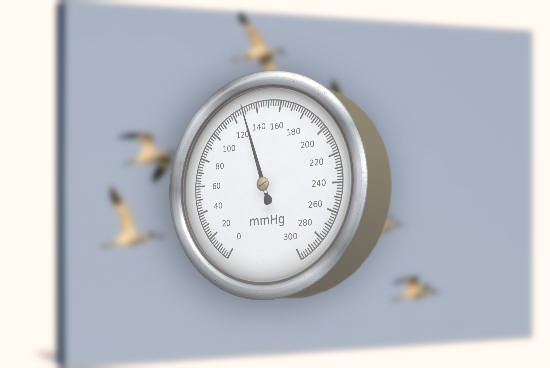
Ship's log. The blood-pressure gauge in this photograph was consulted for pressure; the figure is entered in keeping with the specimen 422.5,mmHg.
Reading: 130,mmHg
